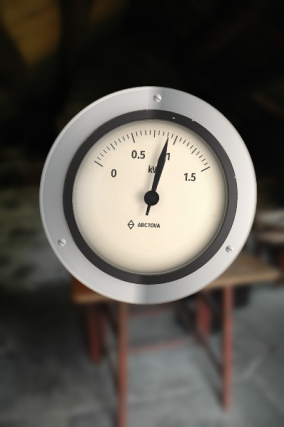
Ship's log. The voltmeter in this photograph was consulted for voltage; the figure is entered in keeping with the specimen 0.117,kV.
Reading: 0.9,kV
